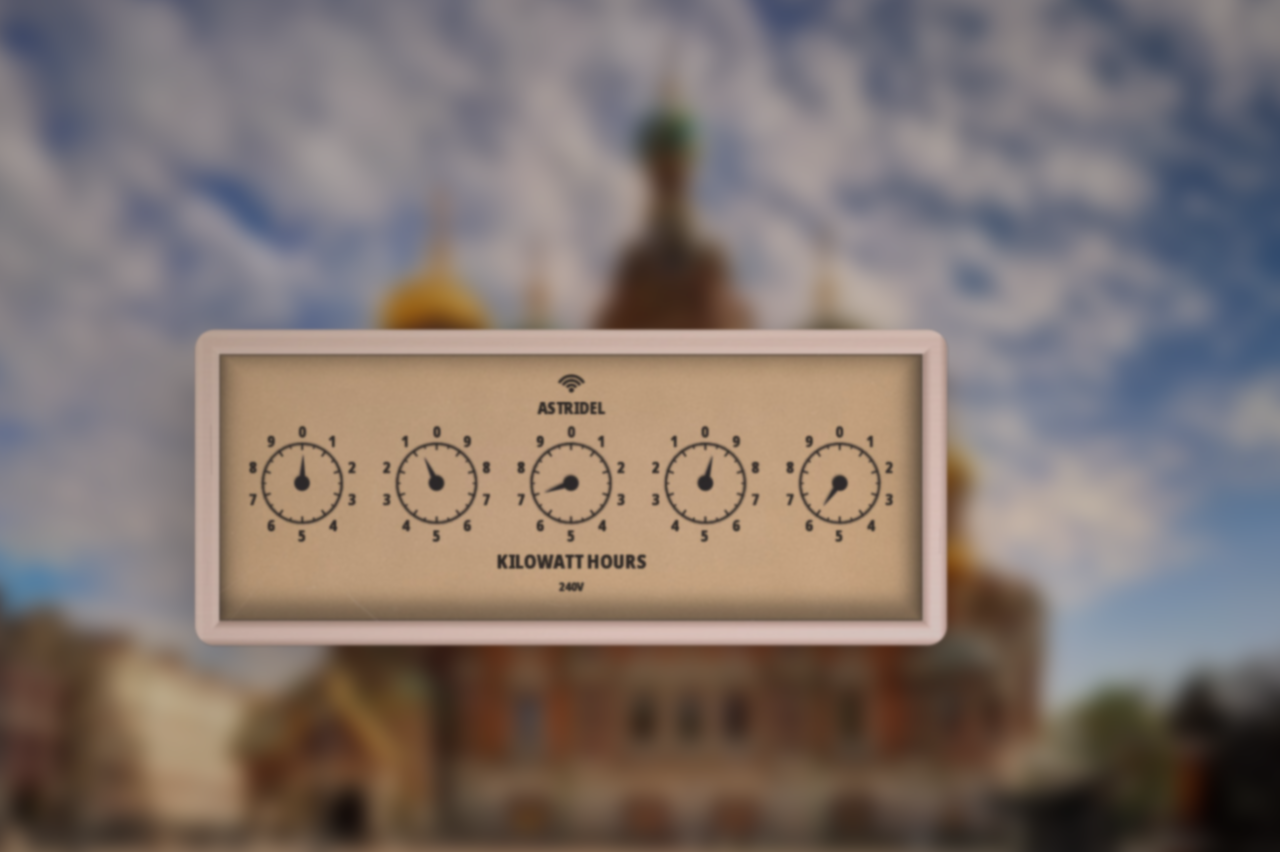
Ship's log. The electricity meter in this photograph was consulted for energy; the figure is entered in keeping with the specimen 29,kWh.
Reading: 696,kWh
